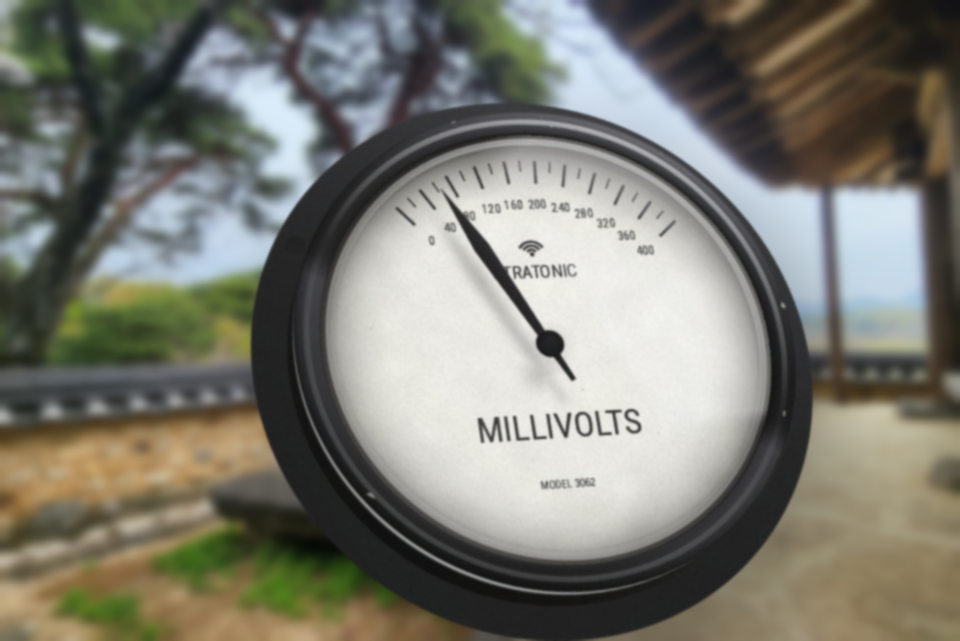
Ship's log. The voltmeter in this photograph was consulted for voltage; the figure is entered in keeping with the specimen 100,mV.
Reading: 60,mV
